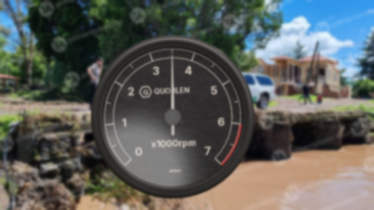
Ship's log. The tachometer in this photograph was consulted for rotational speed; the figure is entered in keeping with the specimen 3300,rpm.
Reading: 3500,rpm
